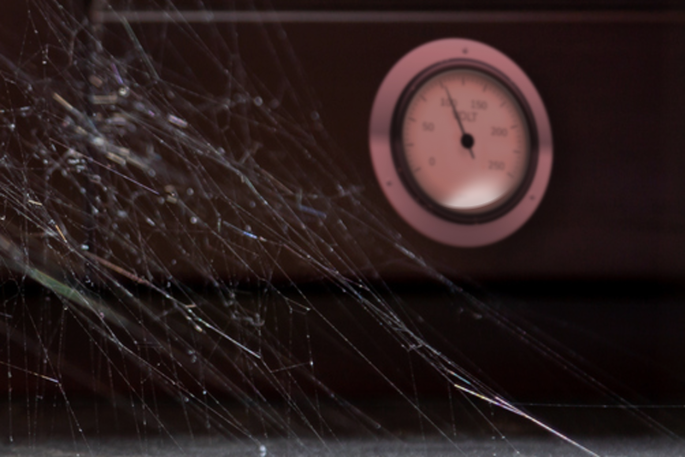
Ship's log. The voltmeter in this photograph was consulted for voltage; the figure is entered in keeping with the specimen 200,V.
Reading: 100,V
